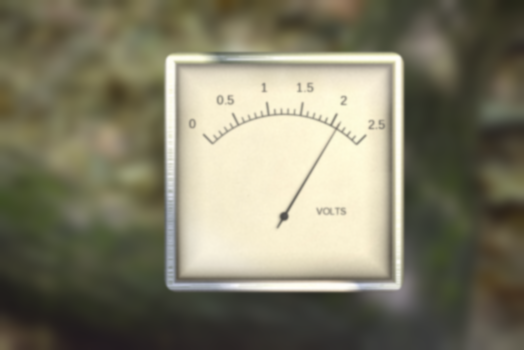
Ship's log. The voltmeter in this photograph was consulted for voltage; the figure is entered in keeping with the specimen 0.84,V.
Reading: 2.1,V
